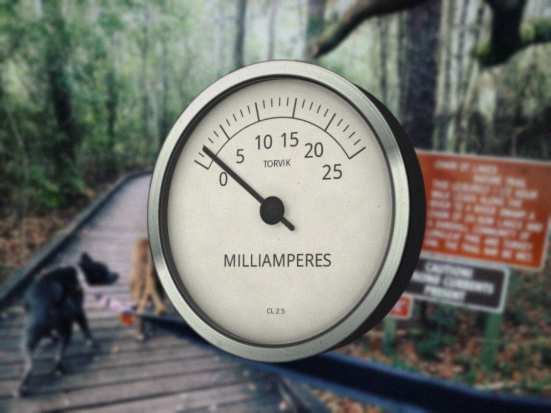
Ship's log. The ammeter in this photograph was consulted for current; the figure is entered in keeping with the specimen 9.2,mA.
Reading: 2,mA
